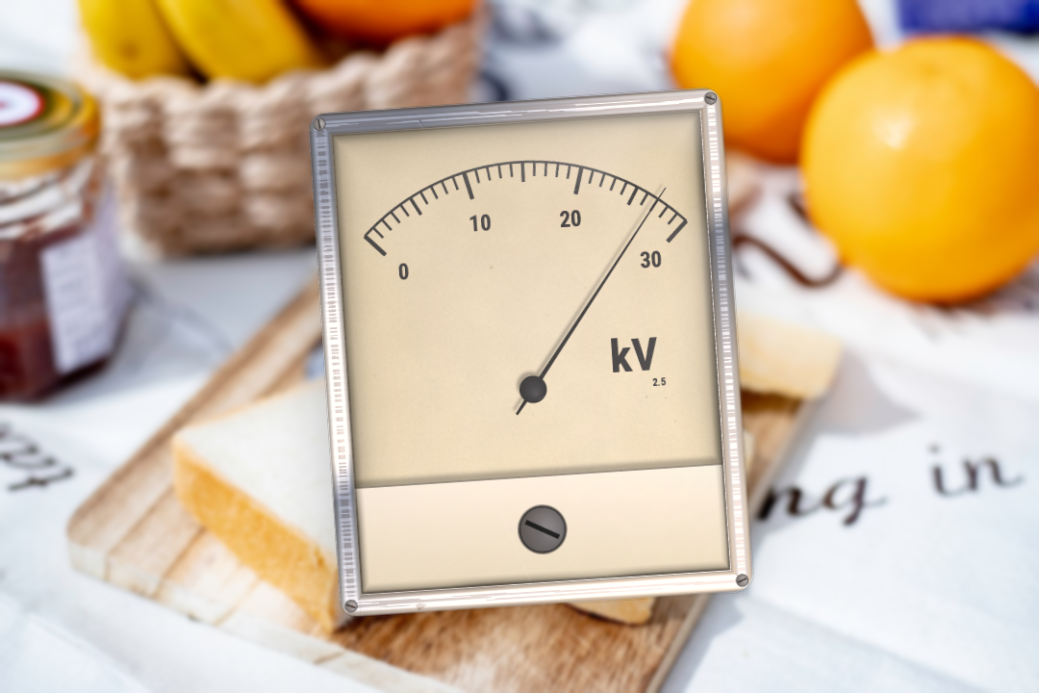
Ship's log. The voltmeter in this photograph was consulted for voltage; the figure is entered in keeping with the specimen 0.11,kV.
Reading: 27,kV
